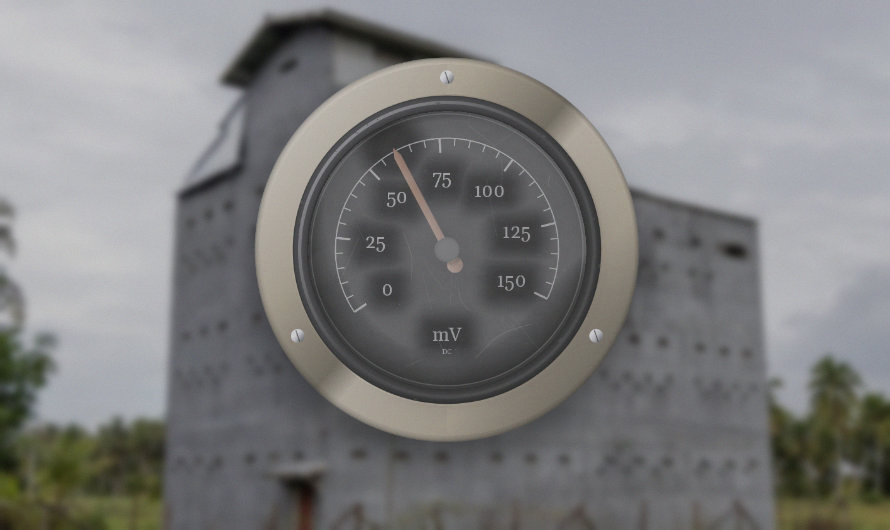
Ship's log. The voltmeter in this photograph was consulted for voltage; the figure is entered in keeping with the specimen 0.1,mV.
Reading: 60,mV
